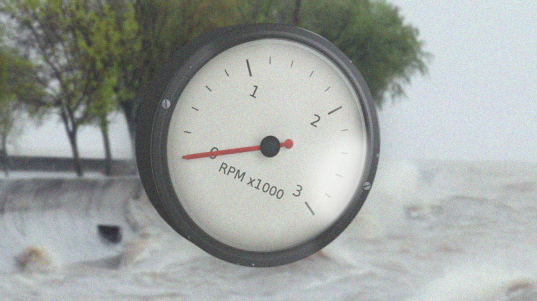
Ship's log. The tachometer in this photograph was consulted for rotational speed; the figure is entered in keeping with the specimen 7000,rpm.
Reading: 0,rpm
